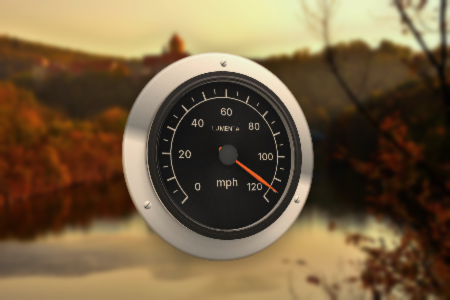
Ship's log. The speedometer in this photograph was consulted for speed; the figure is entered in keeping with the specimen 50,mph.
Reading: 115,mph
